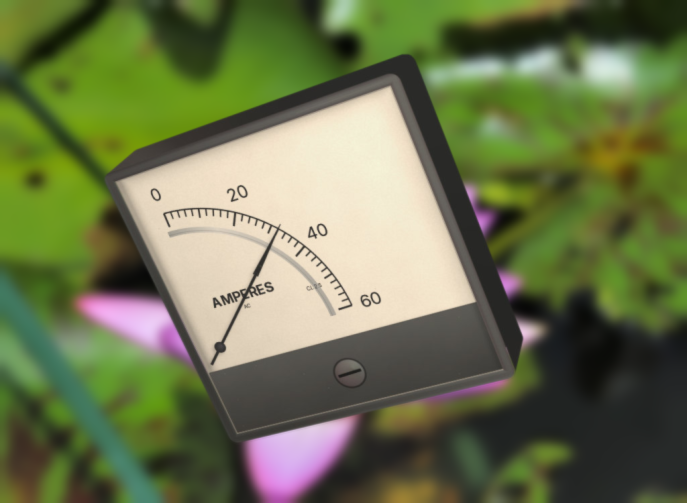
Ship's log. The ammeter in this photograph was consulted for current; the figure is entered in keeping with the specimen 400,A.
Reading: 32,A
